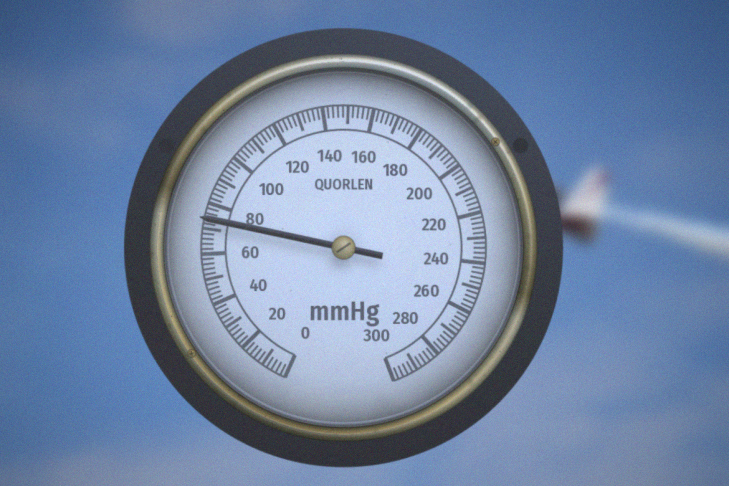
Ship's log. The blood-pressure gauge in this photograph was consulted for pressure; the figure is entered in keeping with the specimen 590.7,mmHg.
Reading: 74,mmHg
